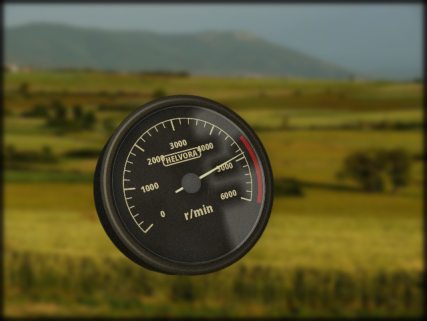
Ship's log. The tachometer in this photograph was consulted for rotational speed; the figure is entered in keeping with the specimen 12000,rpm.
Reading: 4900,rpm
